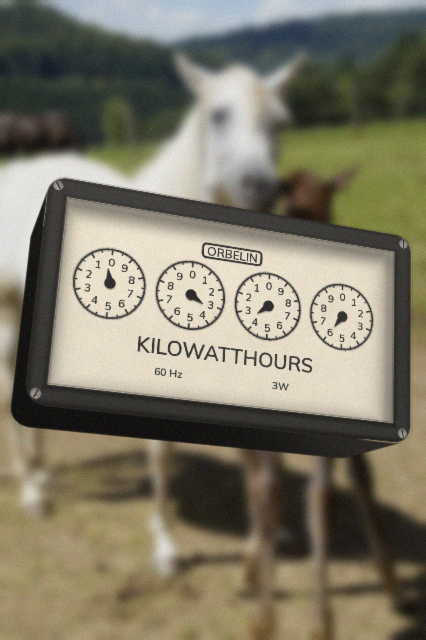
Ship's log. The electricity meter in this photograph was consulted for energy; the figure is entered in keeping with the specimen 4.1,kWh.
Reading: 336,kWh
